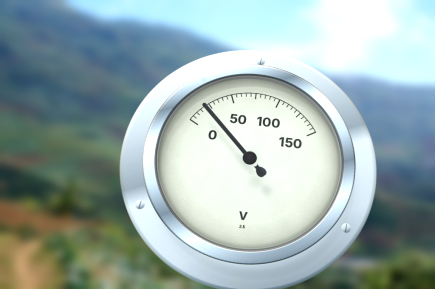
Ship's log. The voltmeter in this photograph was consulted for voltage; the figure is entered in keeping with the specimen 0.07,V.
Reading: 20,V
